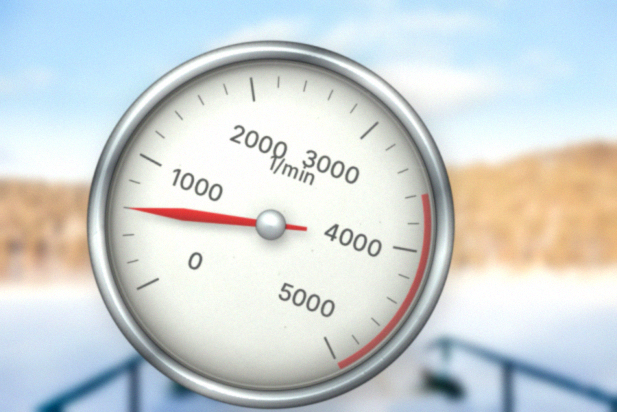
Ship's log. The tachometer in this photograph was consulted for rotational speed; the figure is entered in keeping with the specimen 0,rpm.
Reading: 600,rpm
